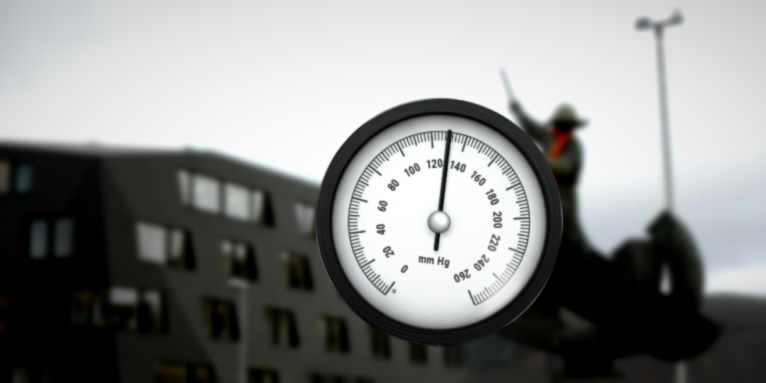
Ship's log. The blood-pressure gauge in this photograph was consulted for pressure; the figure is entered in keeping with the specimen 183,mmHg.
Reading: 130,mmHg
